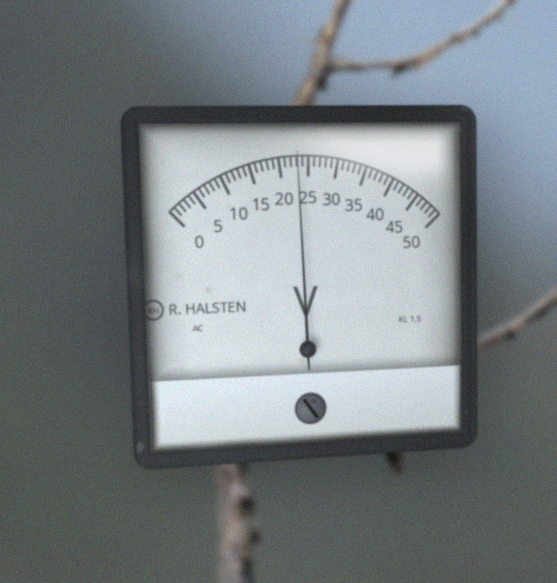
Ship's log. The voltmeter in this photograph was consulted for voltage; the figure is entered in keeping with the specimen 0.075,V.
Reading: 23,V
